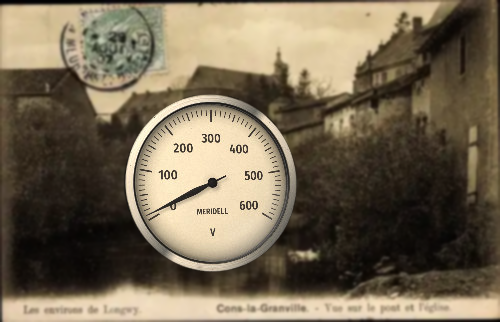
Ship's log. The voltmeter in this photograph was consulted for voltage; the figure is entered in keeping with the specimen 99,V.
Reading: 10,V
